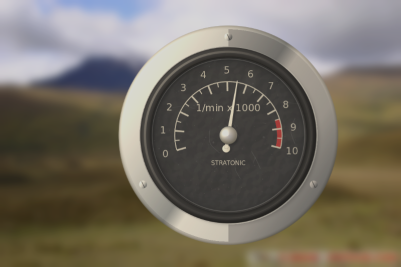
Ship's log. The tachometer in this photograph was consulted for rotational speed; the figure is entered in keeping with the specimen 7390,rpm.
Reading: 5500,rpm
